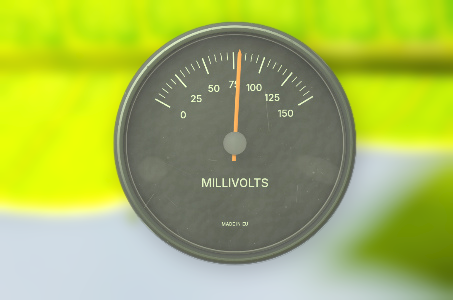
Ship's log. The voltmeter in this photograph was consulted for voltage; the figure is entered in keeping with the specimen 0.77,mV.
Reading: 80,mV
